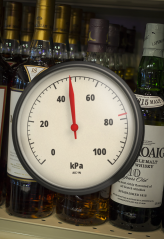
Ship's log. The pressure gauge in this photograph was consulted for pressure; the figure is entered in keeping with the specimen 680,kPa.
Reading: 48,kPa
